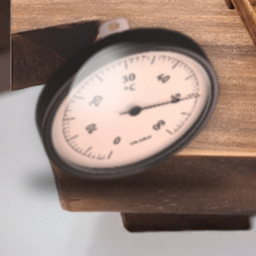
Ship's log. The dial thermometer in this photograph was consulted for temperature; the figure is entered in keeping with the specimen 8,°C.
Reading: 50,°C
